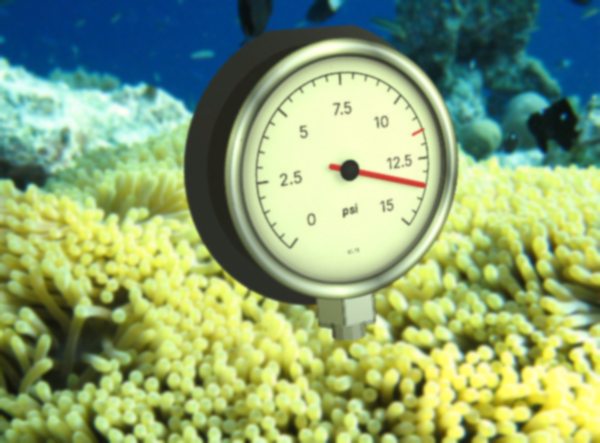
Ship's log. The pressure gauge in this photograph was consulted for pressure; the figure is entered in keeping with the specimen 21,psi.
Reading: 13.5,psi
